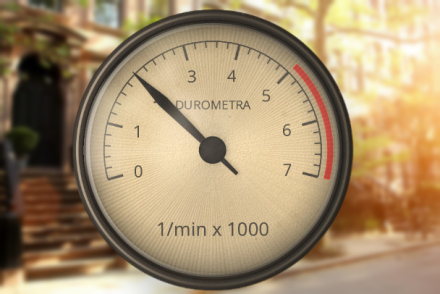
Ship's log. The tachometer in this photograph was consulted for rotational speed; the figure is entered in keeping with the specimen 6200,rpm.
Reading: 2000,rpm
